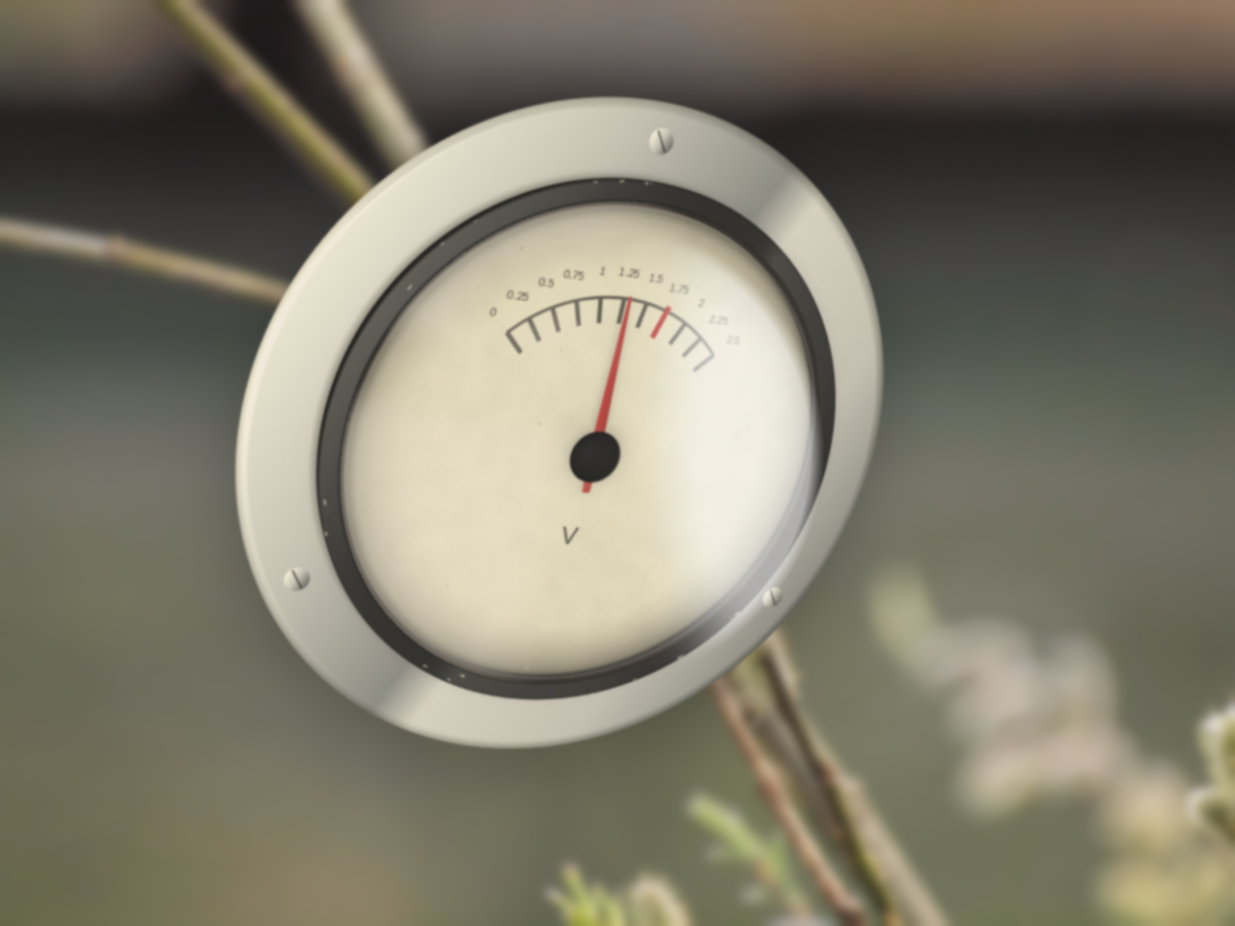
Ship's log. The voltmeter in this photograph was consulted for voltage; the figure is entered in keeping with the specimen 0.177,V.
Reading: 1.25,V
